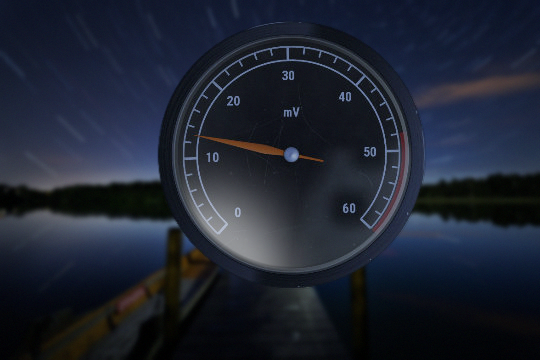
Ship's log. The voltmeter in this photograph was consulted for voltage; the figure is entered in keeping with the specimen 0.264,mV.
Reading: 13,mV
